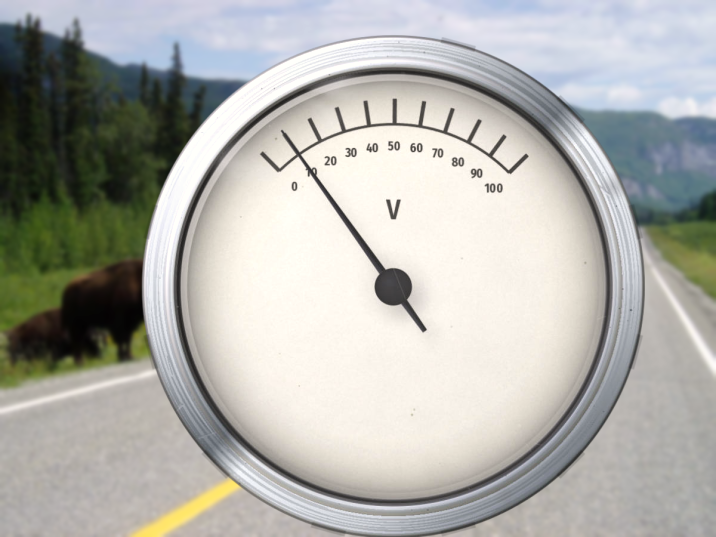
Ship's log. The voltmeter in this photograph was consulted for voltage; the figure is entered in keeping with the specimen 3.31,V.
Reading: 10,V
